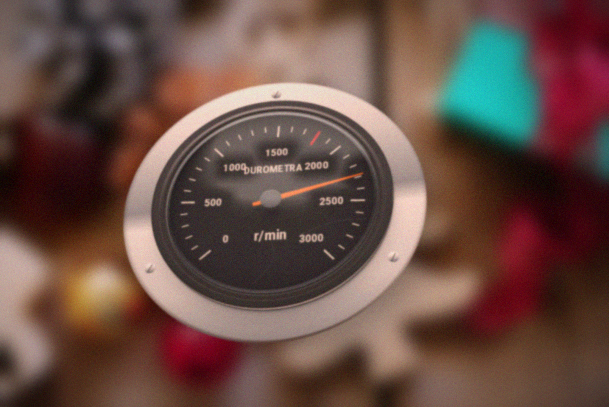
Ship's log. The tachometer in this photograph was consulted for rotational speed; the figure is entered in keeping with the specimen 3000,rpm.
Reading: 2300,rpm
